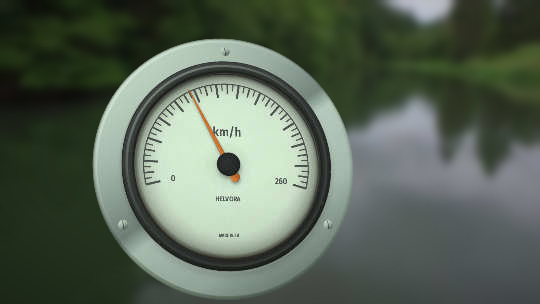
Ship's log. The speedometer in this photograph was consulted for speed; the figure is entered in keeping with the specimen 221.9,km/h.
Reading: 95,km/h
